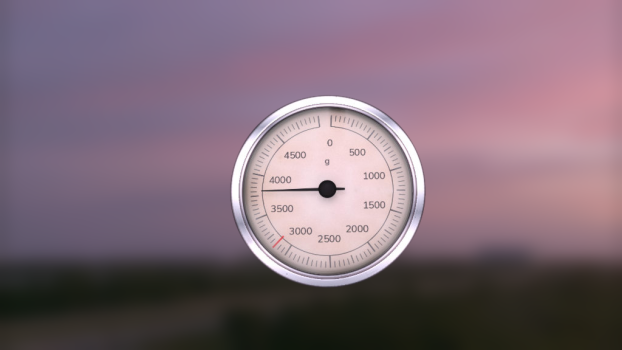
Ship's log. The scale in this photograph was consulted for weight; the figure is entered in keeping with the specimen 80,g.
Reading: 3800,g
